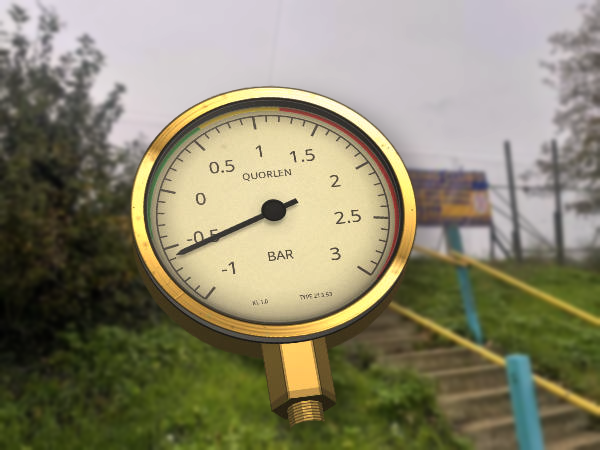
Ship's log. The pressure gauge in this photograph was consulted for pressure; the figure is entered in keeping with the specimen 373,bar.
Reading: -0.6,bar
